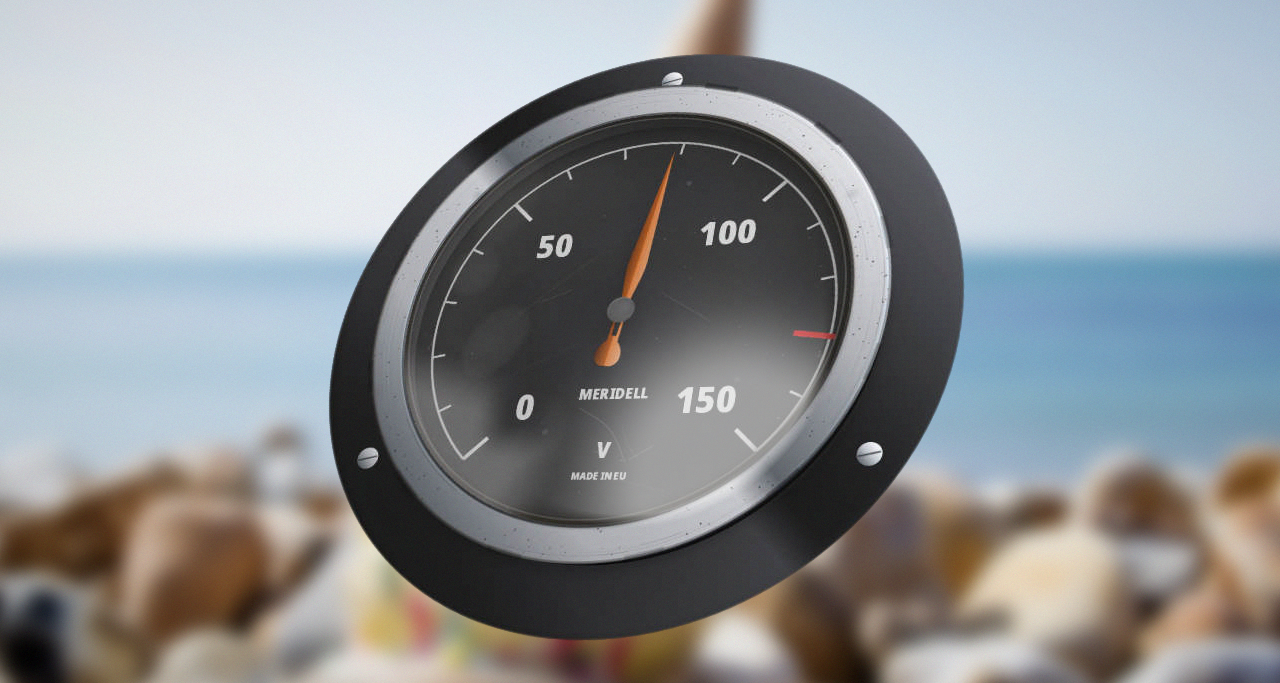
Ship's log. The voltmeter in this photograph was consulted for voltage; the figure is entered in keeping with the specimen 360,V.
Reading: 80,V
